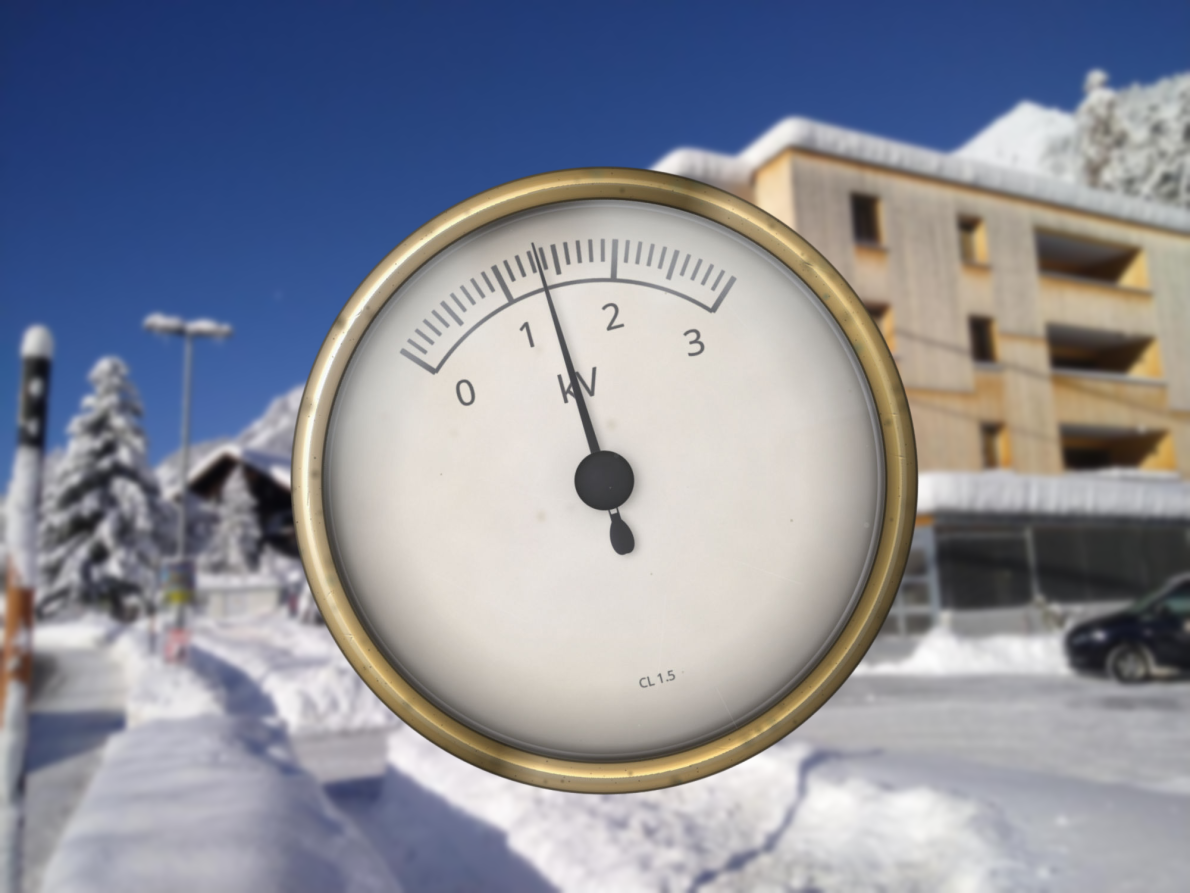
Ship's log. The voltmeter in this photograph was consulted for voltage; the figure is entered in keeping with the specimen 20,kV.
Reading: 1.35,kV
